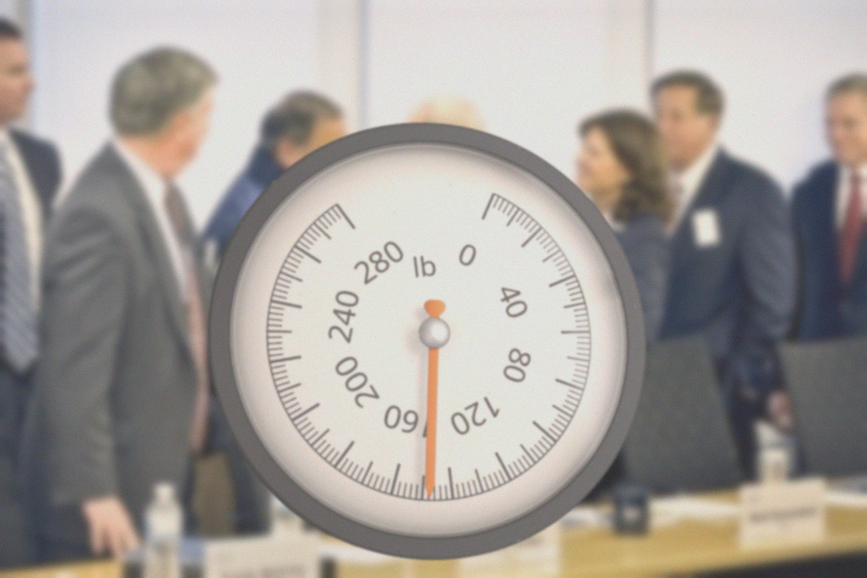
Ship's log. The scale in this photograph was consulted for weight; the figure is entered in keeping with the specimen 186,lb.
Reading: 148,lb
